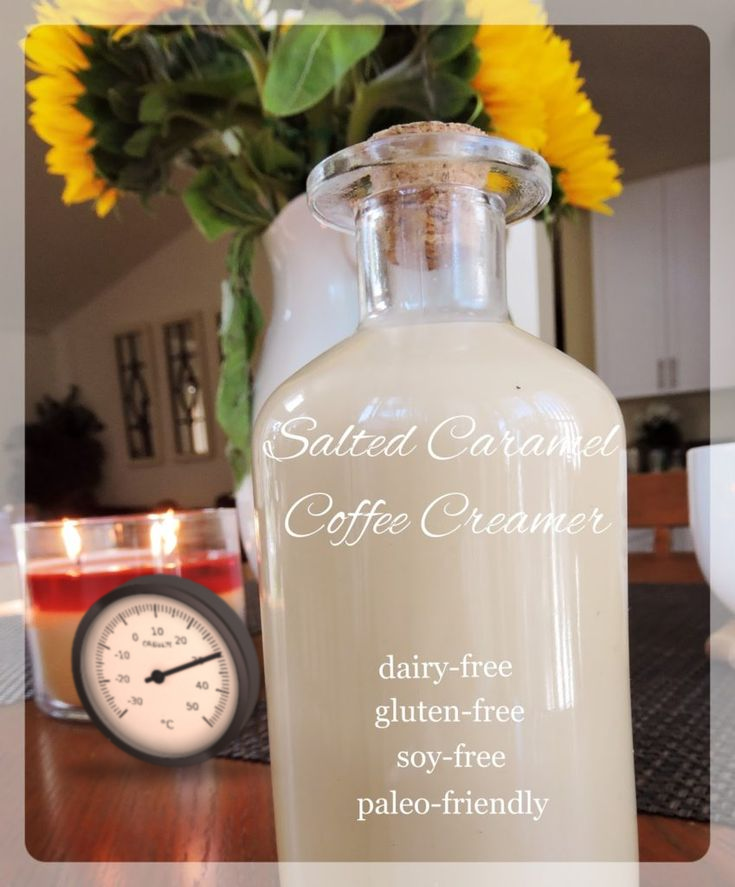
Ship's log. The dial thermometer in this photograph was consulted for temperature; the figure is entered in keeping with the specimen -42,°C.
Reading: 30,°C
